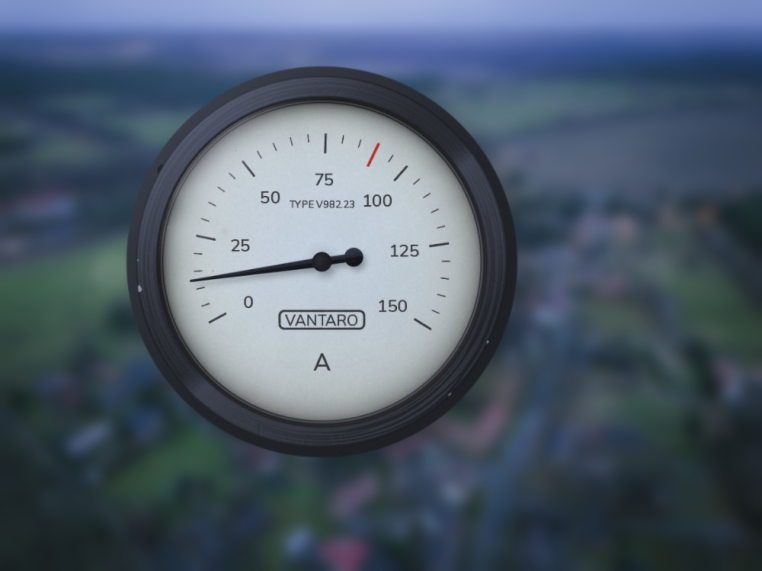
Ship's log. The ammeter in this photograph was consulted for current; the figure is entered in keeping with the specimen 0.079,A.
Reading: 12.5,A
